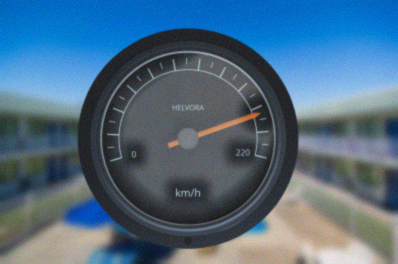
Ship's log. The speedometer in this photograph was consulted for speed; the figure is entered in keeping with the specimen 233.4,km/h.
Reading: 185,km/h
